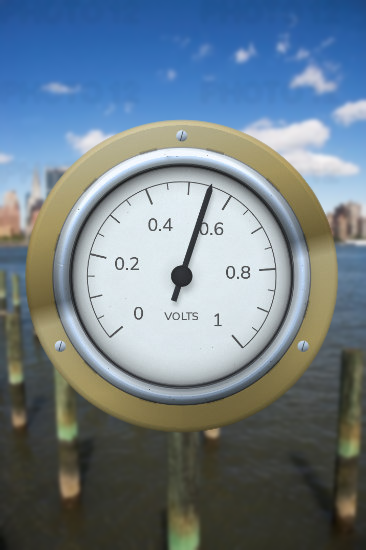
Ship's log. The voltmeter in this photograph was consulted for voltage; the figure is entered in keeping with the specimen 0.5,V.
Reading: 0.55,V
